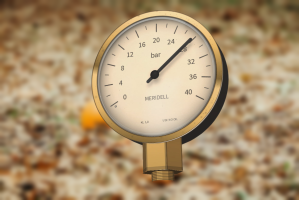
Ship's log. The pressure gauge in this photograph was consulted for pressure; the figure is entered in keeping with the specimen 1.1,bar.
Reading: 28,bar
